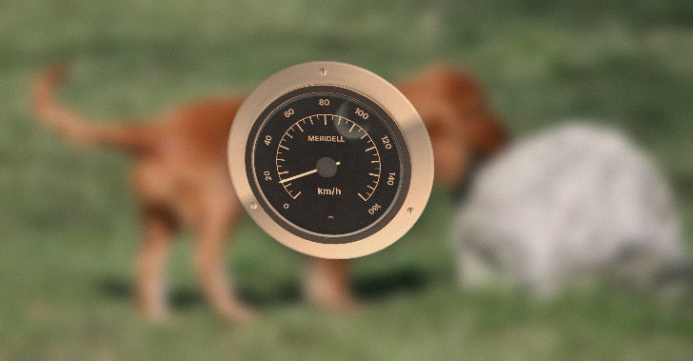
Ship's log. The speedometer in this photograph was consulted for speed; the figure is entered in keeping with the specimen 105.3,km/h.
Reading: 15,km/h
